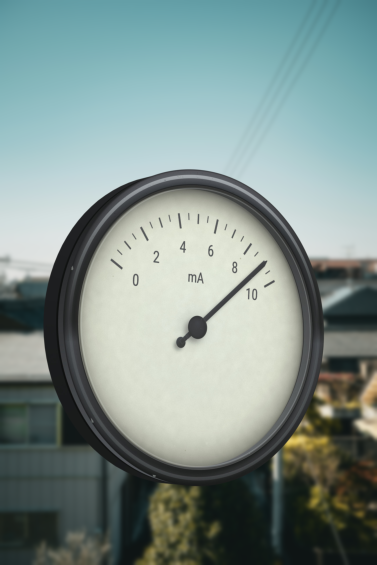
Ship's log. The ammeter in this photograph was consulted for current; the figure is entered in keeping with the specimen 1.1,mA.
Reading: 9,mA
